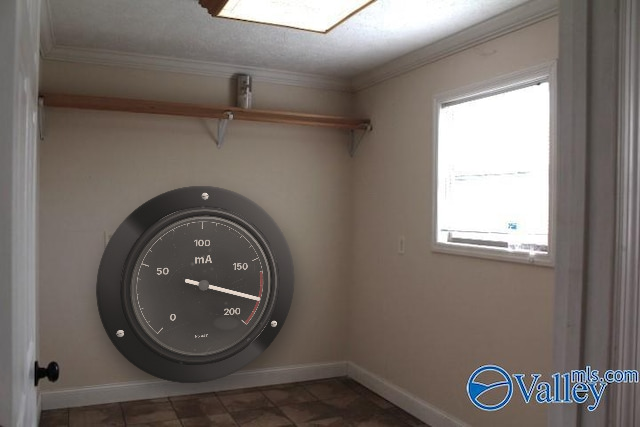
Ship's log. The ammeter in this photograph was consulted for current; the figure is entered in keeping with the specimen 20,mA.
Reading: 180,mA
